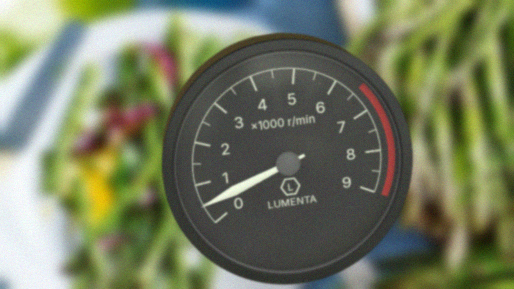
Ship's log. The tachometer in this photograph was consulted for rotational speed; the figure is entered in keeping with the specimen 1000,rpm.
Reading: 500,rpm
